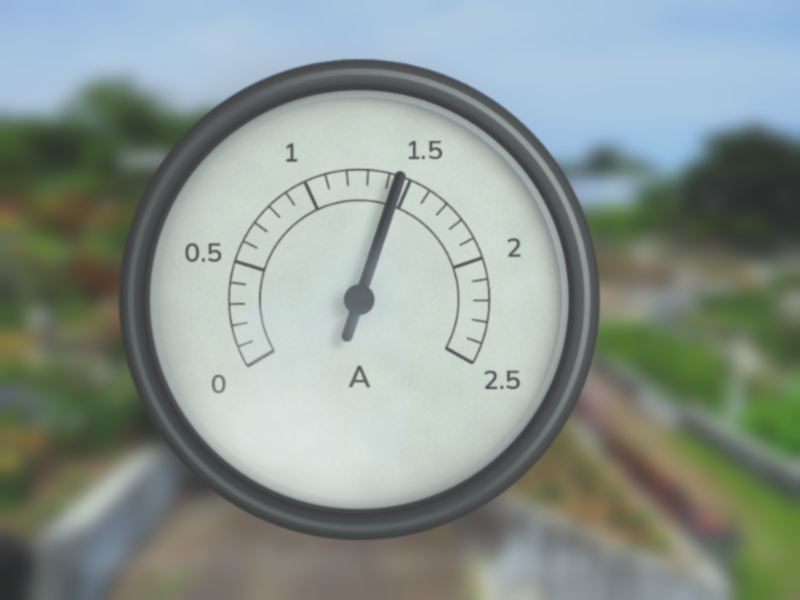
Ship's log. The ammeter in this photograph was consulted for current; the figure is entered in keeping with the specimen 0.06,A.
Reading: 1.45,A
